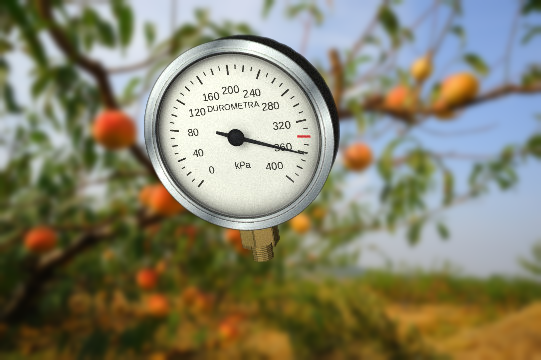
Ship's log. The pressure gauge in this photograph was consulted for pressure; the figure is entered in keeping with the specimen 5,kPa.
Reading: 360,kPa
